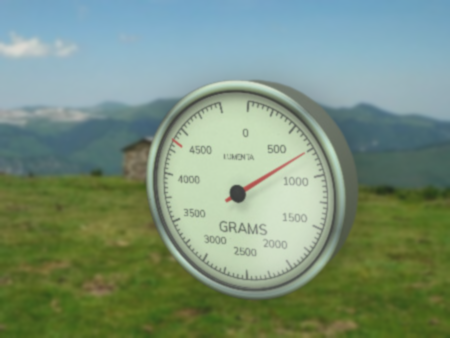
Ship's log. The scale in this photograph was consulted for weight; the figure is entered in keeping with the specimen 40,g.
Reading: 750,g
